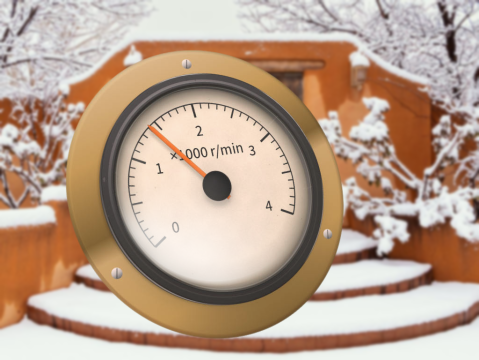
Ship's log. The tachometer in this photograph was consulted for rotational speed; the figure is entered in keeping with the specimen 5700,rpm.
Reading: 1400,rpm
